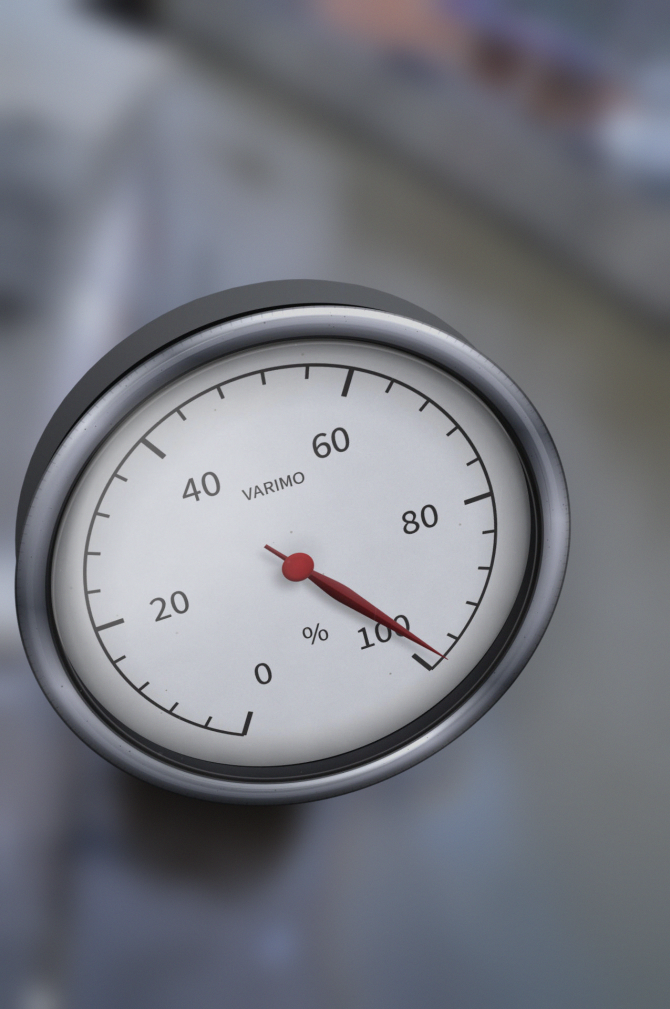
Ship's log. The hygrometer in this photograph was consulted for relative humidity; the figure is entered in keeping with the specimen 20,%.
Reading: 98,%
